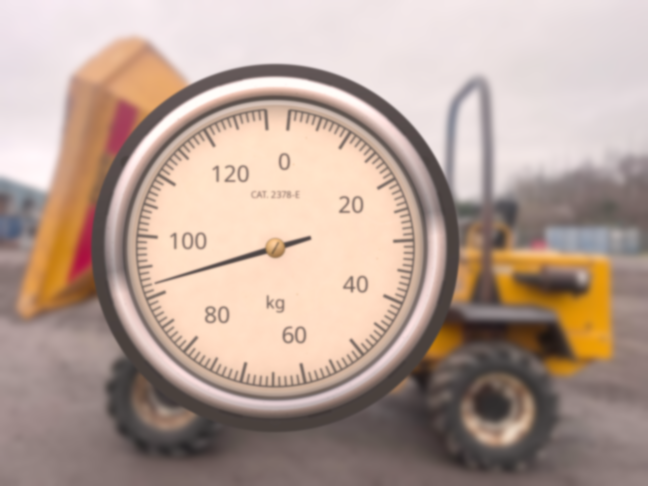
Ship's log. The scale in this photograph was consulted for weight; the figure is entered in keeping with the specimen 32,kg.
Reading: 92,kg
